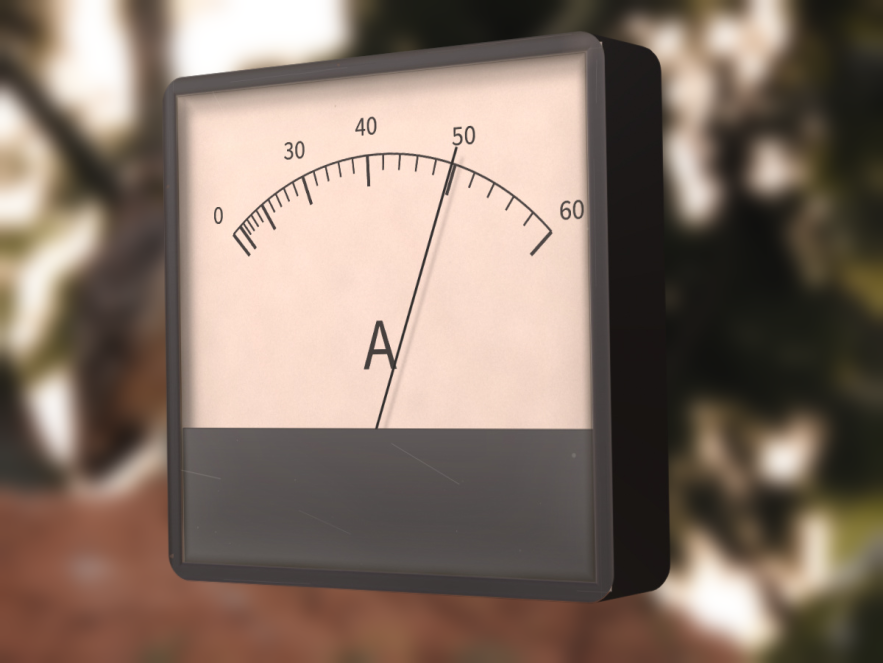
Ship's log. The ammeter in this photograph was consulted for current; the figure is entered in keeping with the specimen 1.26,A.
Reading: 50,A
